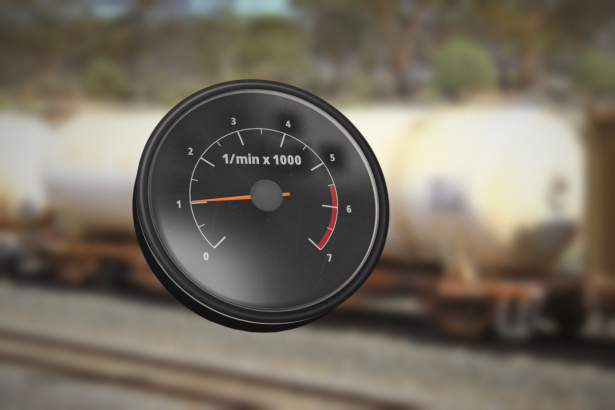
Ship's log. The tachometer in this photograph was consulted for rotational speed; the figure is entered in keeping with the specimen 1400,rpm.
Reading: 1000,rpm
